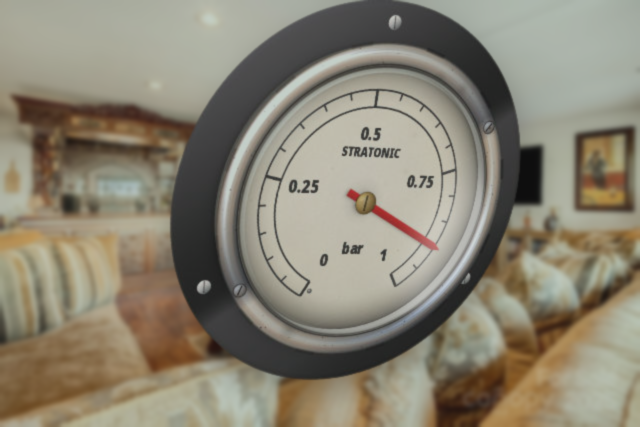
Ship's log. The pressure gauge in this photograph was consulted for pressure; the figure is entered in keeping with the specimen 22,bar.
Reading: 0.9,bar
